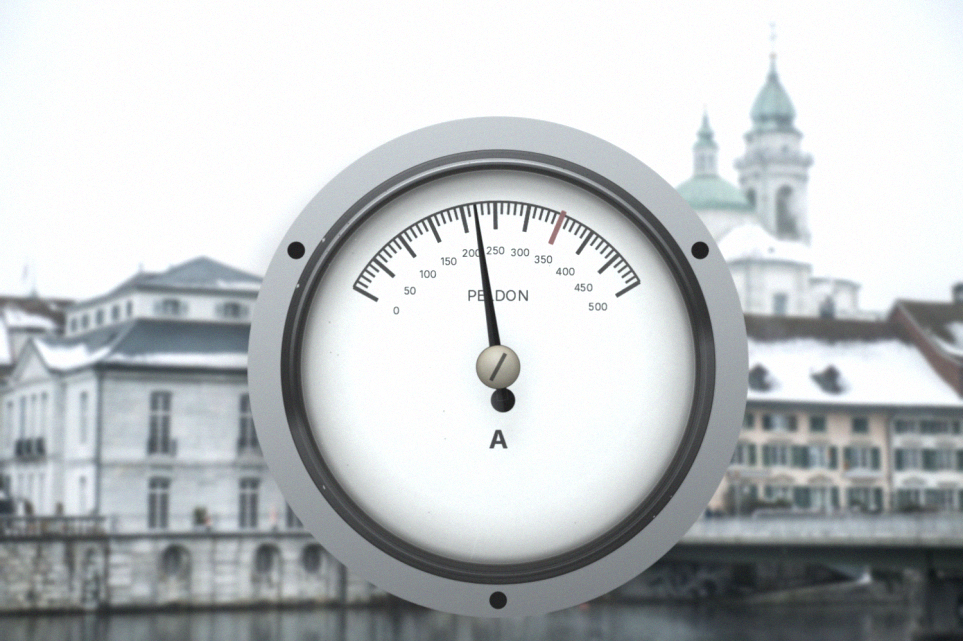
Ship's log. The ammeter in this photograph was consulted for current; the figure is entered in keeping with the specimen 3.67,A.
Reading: 220,A
